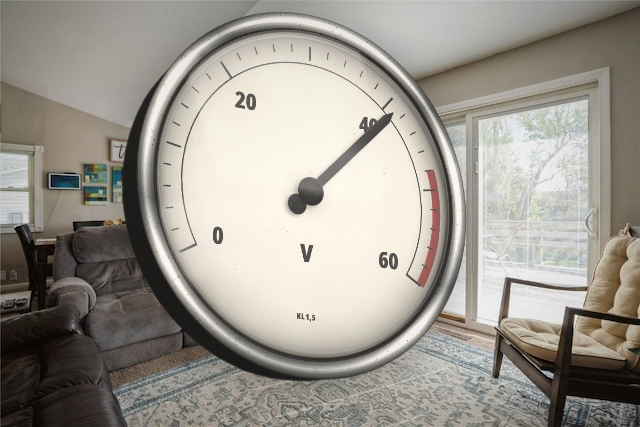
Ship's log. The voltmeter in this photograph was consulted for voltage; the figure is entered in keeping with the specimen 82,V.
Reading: 41,V
